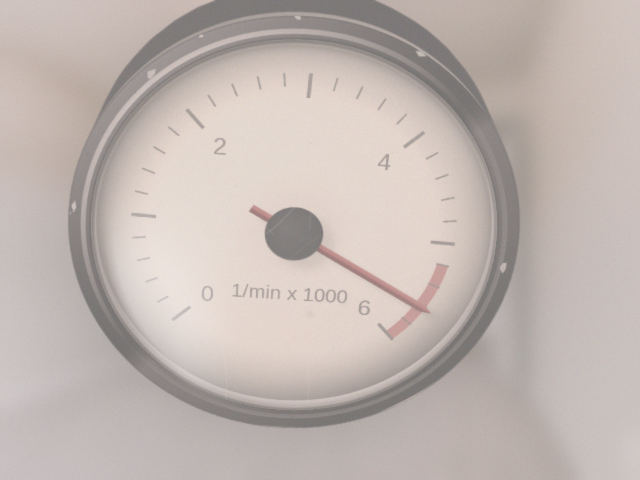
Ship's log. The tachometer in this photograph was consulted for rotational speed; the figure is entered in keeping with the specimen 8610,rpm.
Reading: 5600,rpm
